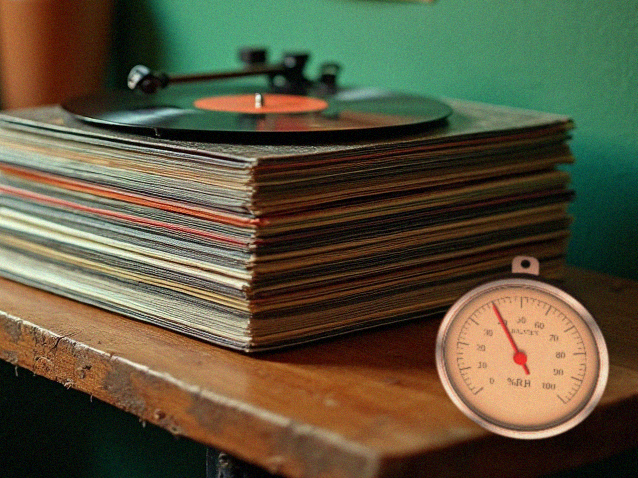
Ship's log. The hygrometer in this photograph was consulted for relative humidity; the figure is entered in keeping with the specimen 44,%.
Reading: 40,%
